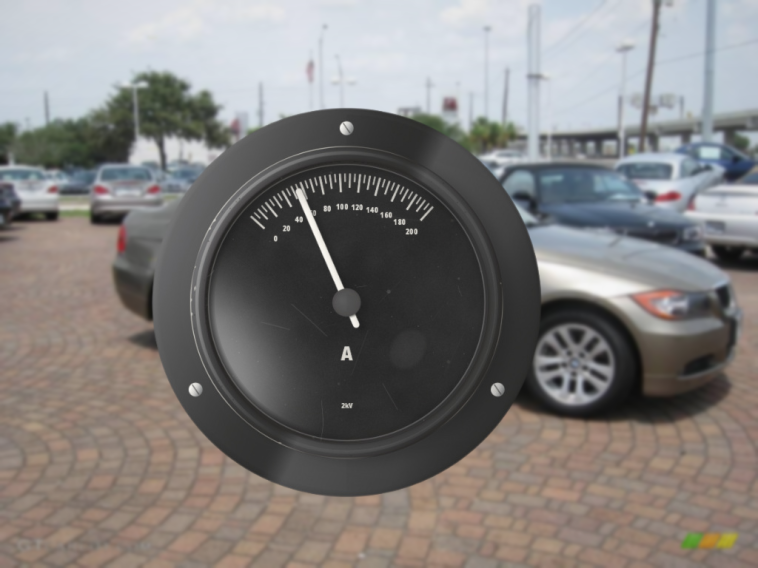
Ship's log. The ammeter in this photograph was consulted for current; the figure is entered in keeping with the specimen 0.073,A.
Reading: 55,A
